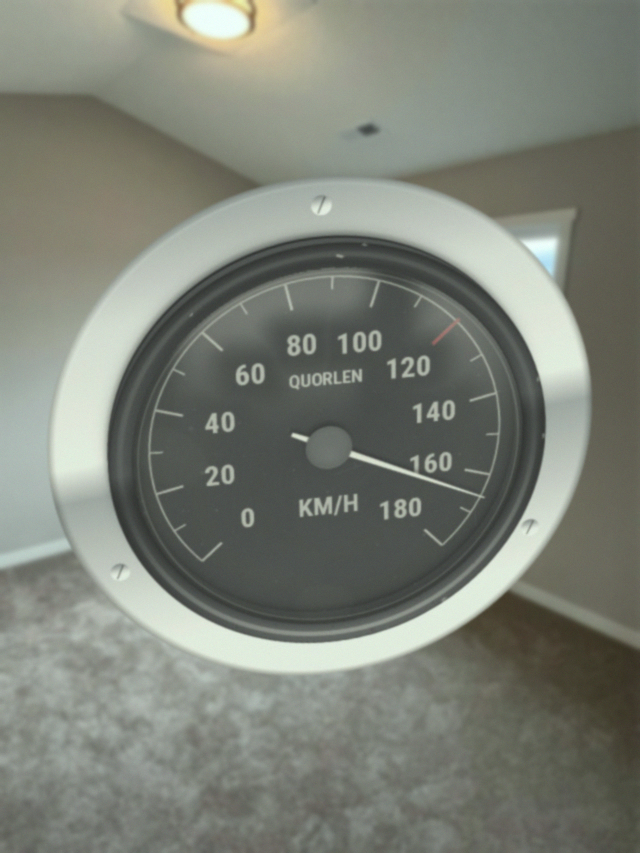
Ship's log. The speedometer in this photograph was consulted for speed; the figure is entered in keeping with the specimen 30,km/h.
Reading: 165,km/h
